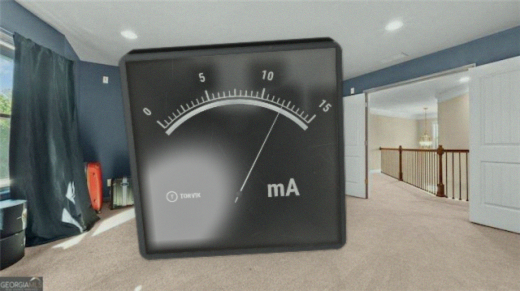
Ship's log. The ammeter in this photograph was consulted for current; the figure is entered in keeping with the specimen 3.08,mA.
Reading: 12,mA
